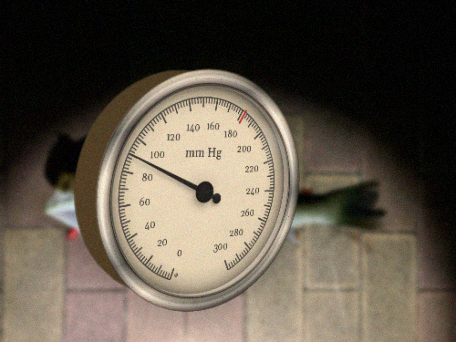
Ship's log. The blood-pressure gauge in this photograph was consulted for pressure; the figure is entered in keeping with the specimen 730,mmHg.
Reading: 90,mmHg
